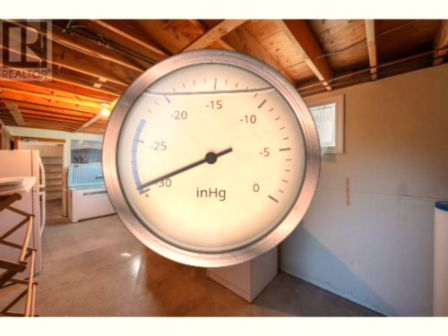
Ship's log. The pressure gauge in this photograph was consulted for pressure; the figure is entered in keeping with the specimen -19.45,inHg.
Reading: -29.5,inHg
